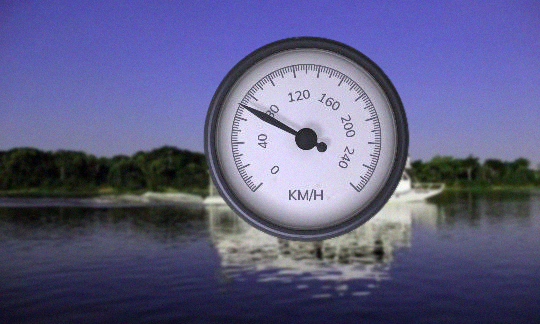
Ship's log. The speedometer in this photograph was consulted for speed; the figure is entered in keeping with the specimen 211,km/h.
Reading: 70,km/h
